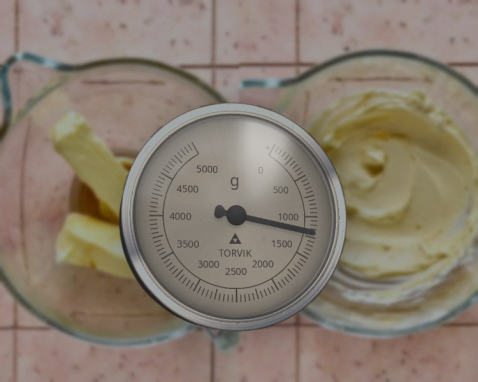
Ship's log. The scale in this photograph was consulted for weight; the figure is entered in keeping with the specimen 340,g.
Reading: 1200,g
